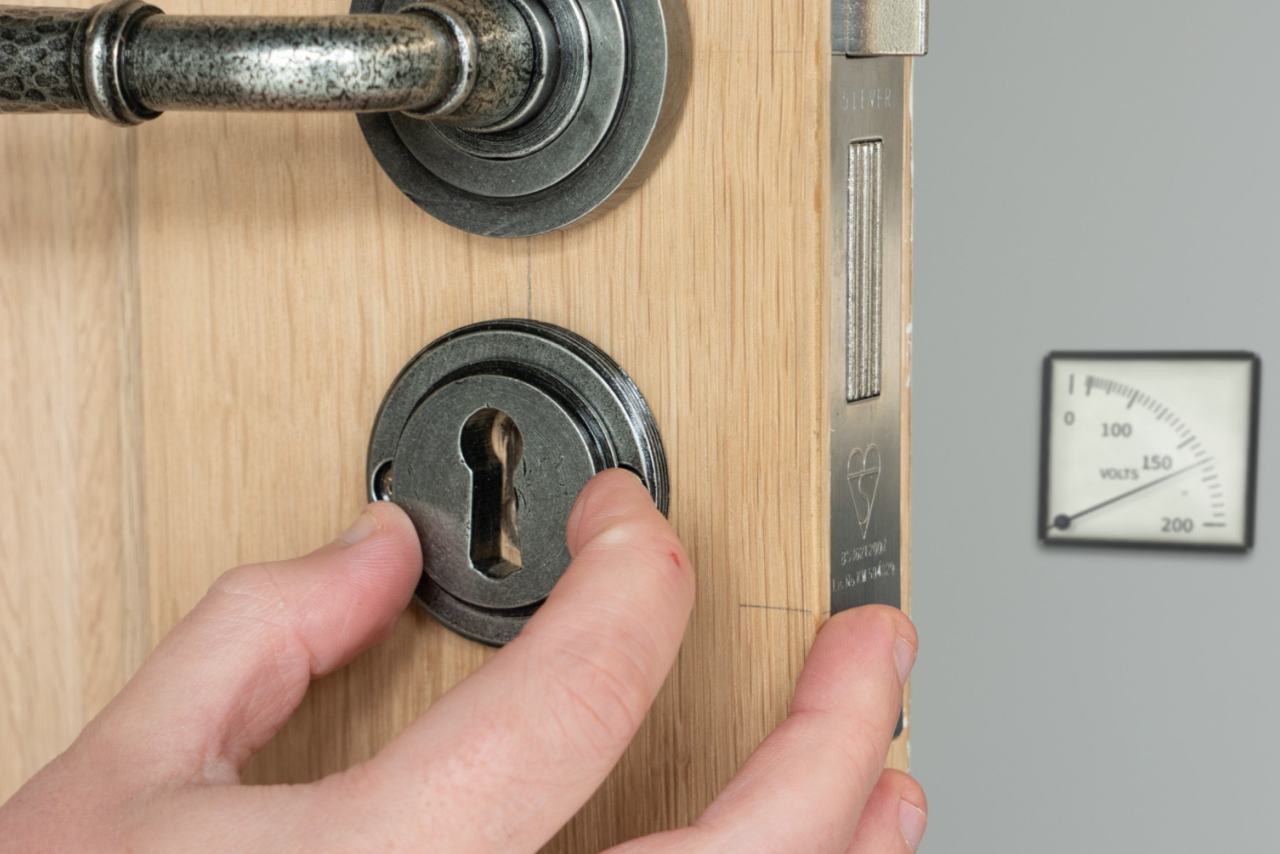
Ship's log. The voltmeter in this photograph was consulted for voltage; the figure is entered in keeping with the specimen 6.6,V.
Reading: 165,V
